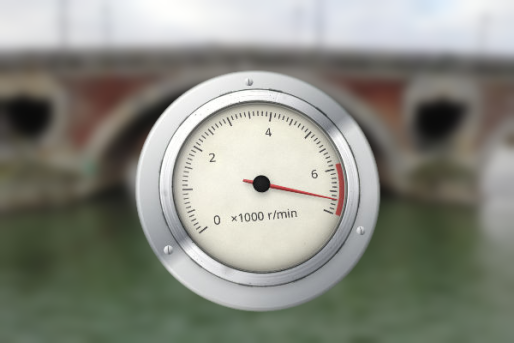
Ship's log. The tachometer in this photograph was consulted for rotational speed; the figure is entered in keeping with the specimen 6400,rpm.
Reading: 6700,rpm
